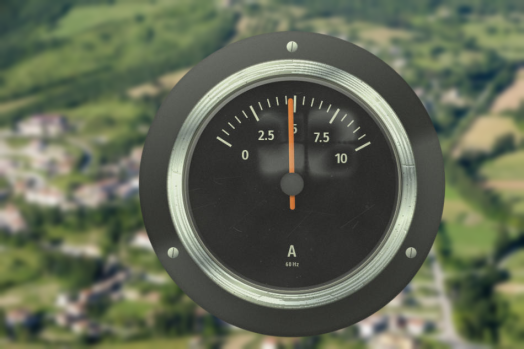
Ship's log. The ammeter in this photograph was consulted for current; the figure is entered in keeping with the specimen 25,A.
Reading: 4.75,A
